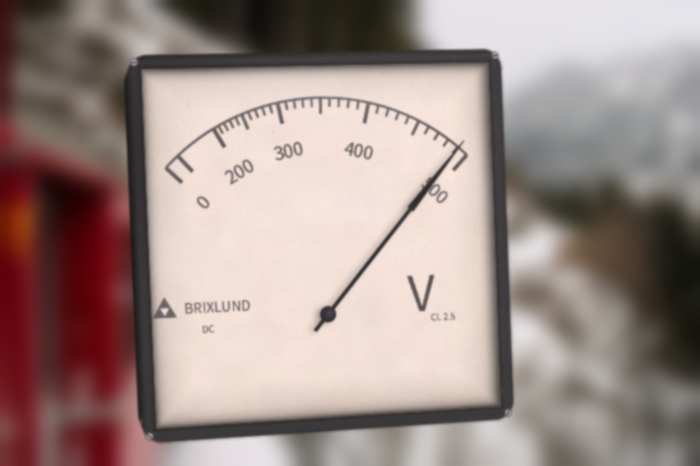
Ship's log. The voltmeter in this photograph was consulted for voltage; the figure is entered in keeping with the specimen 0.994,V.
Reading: 490,V
